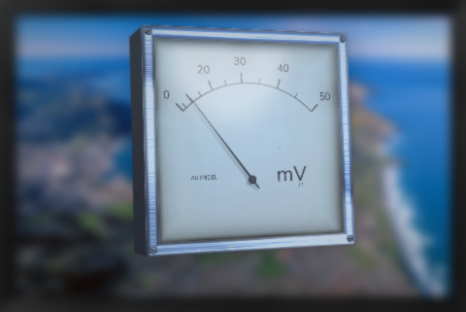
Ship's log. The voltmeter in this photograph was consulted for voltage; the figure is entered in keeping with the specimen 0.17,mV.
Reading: 10,mV
